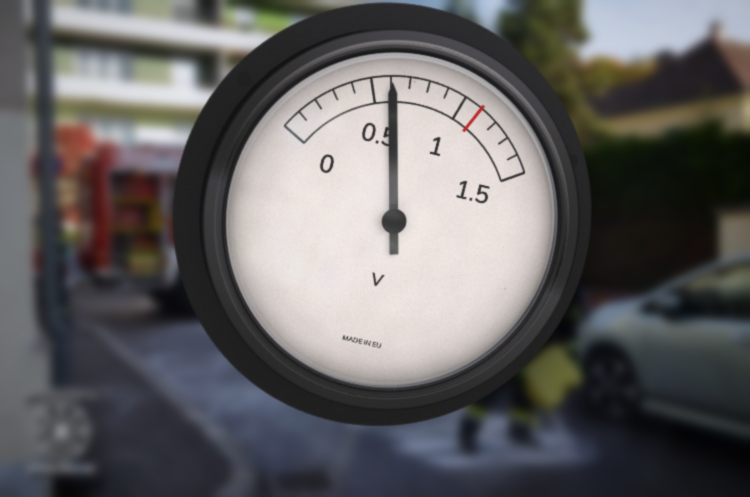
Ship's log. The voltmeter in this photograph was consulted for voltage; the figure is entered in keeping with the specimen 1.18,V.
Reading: 0.6,V
